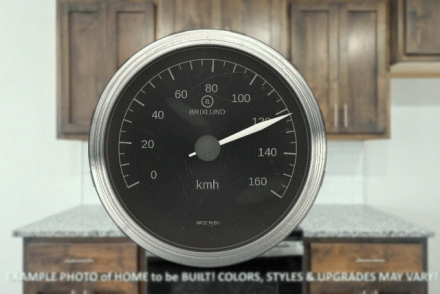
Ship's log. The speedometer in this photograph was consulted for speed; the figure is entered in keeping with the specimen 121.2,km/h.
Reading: 122.5,km/h
